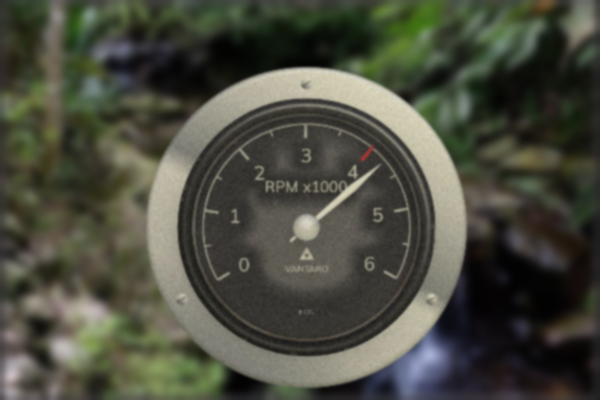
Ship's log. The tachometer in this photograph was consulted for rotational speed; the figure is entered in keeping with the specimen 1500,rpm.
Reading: 4250,rpm
